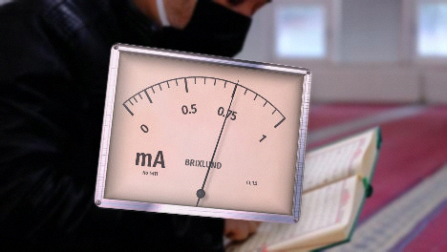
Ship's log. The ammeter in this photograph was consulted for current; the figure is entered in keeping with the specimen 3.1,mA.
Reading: 0.75,mA
